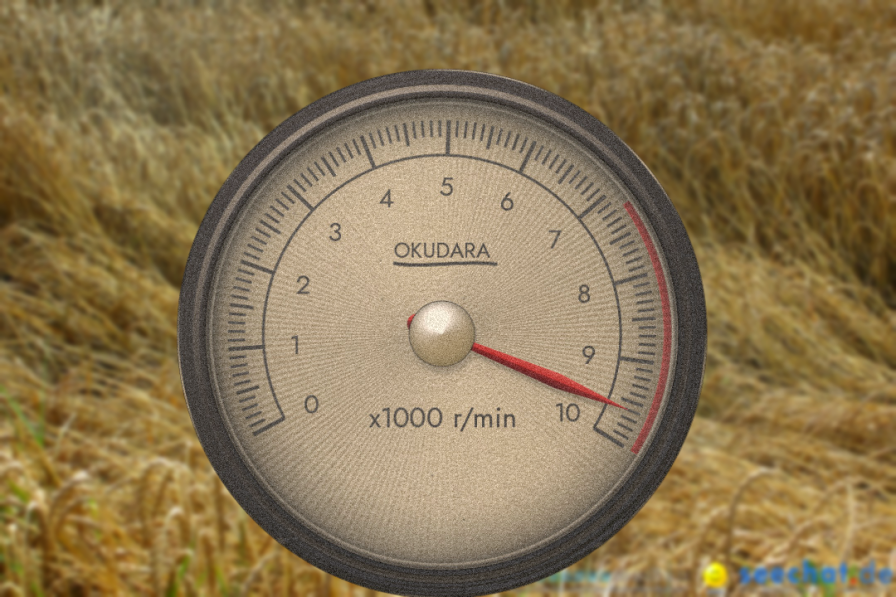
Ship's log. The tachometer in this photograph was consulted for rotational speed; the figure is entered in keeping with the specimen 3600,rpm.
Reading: 9600,rpm
